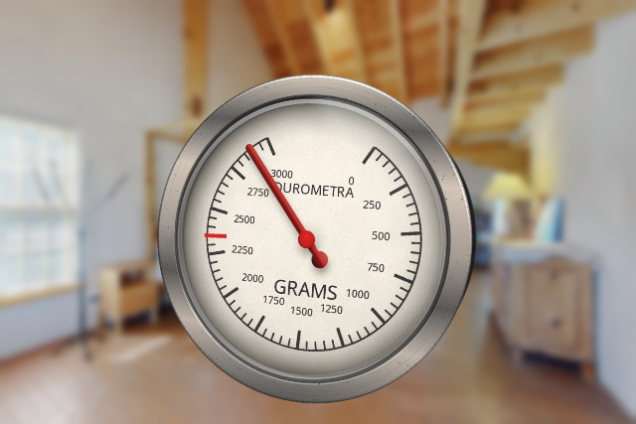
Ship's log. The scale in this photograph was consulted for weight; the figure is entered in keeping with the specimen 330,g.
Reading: 2900,g
